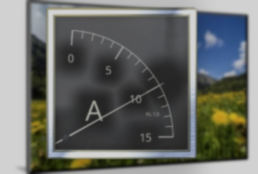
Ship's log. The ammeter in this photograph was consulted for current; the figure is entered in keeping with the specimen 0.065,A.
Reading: 10,A
